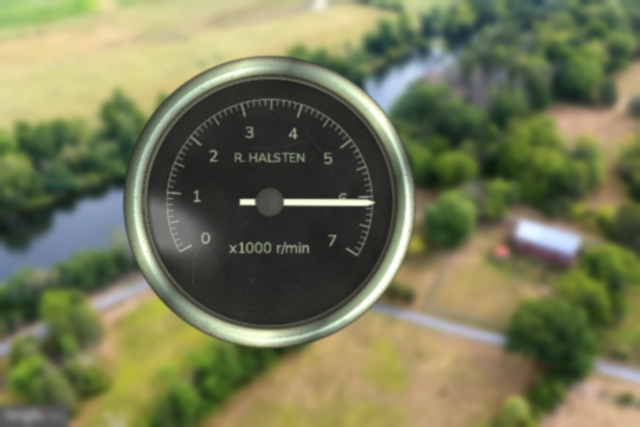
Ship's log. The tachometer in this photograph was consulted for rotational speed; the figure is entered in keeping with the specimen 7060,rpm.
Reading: 6100,rpm
